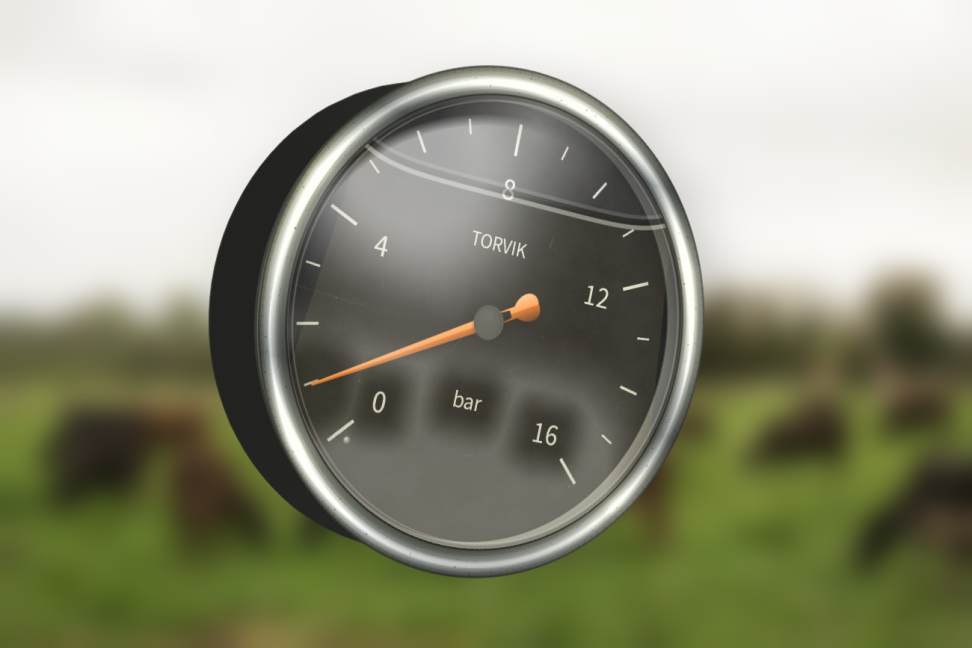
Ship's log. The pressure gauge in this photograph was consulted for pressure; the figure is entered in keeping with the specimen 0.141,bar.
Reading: 1,bar
